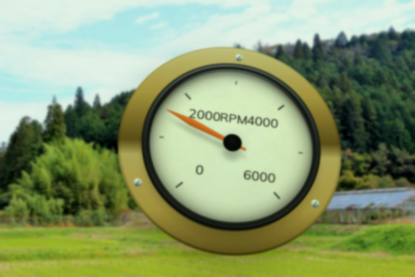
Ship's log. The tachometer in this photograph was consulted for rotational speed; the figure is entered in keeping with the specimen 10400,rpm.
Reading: 1500,rpm
